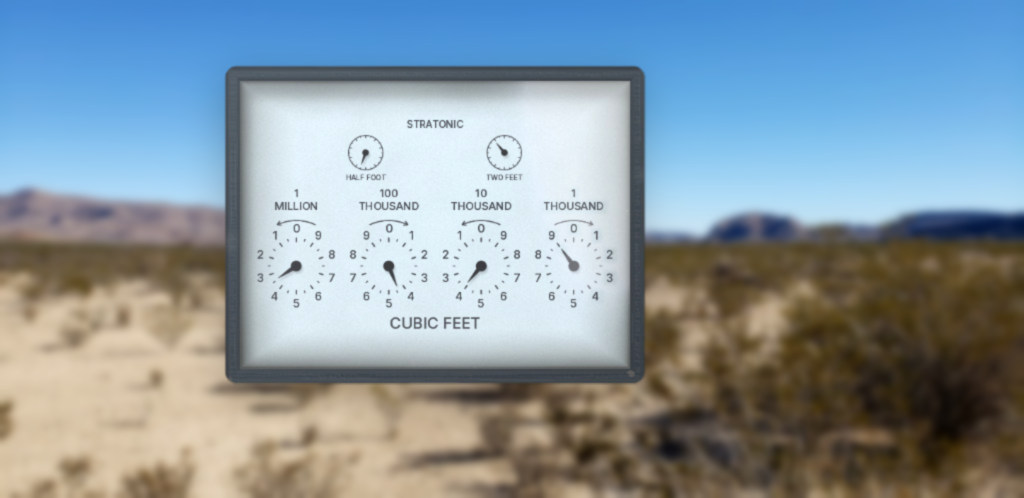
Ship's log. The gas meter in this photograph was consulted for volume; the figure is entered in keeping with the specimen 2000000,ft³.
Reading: 343900,ft³
